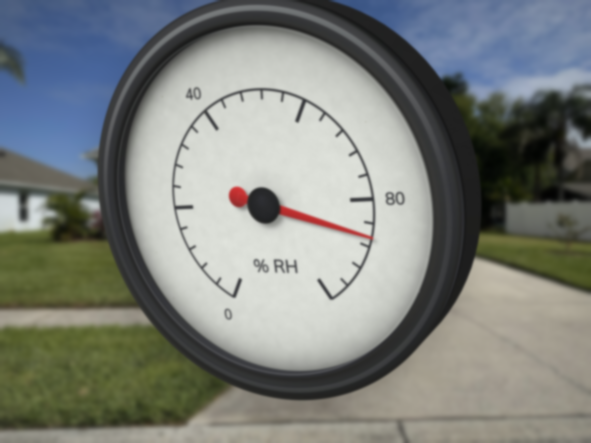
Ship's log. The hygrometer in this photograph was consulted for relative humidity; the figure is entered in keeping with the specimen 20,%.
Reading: 86,%
